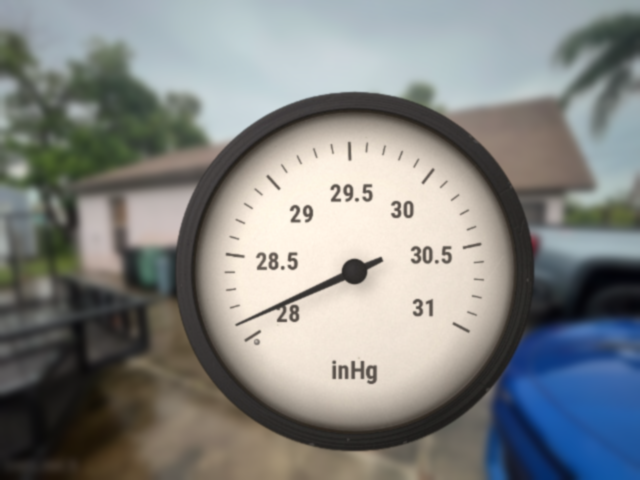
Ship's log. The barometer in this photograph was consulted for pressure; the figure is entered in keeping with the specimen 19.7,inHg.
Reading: 28.1,inHg
